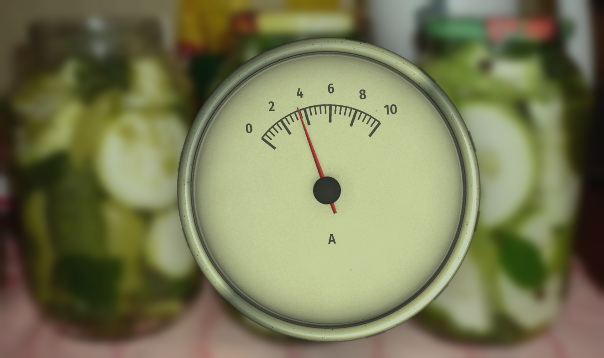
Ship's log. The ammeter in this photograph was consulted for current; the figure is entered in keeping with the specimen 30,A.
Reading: 3.6,A
